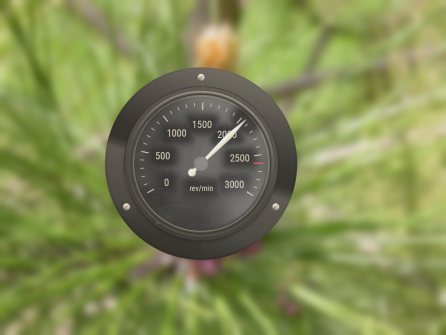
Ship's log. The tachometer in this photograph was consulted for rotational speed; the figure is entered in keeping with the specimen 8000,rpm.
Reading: 2050,rpm
